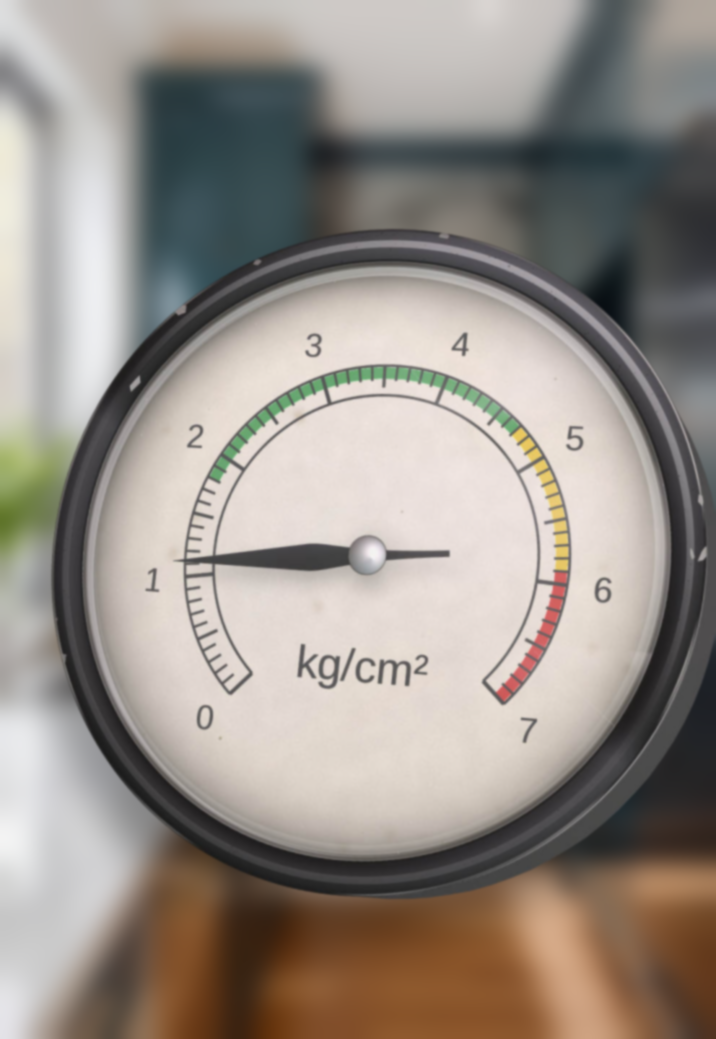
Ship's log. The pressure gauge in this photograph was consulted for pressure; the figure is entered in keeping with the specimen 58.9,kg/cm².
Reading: 1.1,kg/cm²
